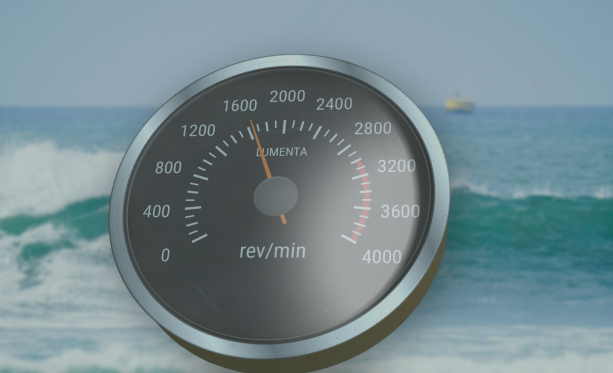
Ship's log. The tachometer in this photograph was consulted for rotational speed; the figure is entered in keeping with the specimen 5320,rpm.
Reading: 1650,rpm
